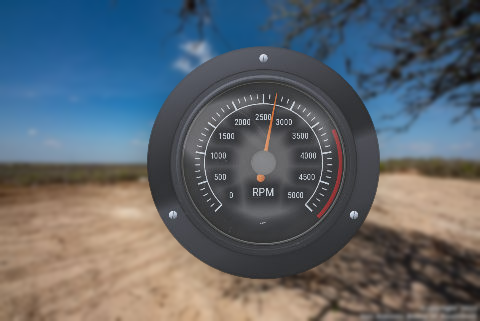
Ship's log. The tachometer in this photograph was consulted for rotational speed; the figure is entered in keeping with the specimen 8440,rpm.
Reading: 2700,rpm
